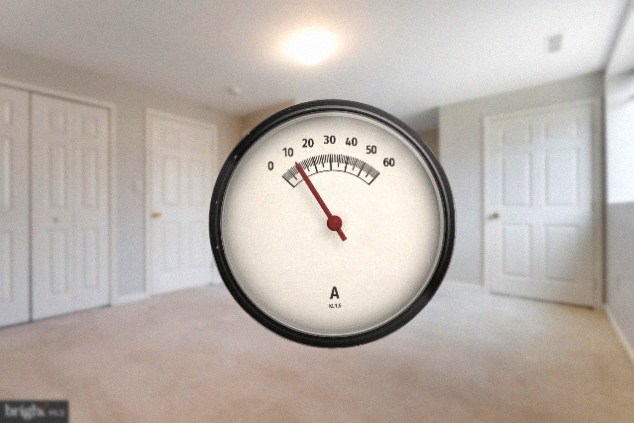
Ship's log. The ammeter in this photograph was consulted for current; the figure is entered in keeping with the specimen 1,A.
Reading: 10,A
